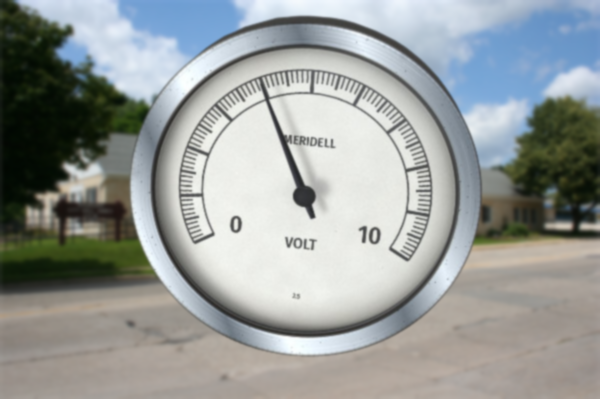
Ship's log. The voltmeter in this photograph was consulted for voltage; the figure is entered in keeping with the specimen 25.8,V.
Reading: 4,V
